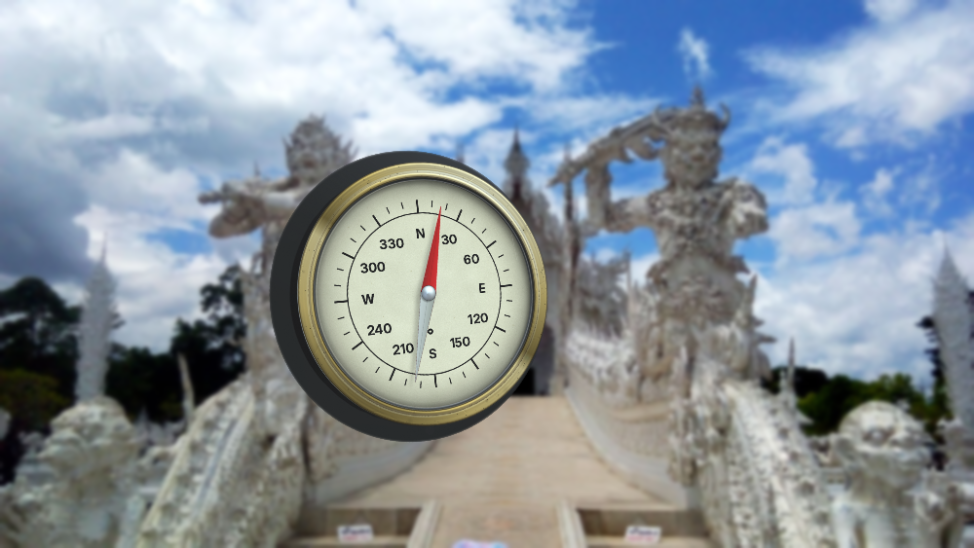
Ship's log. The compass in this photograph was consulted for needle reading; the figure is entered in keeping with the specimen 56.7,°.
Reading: 15,°
